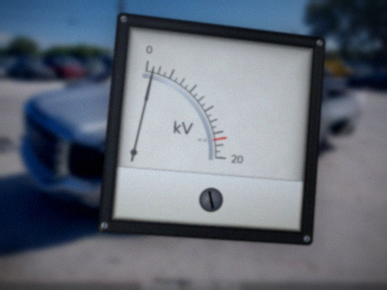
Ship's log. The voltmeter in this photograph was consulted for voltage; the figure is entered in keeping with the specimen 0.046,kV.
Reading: 1,kV
